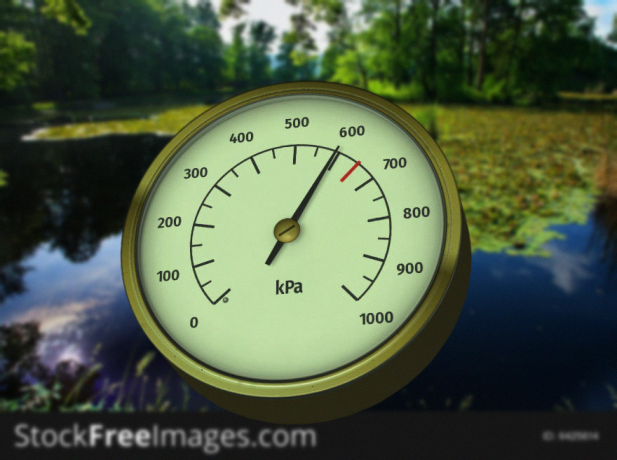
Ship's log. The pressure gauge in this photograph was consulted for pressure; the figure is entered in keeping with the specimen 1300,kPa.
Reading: 600,kPa
